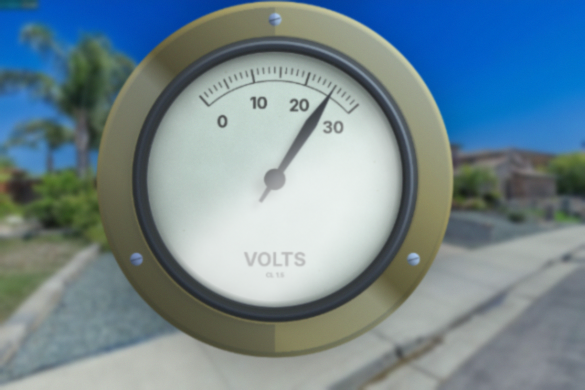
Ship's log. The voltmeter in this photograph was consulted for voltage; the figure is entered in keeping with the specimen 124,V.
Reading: 25,V
